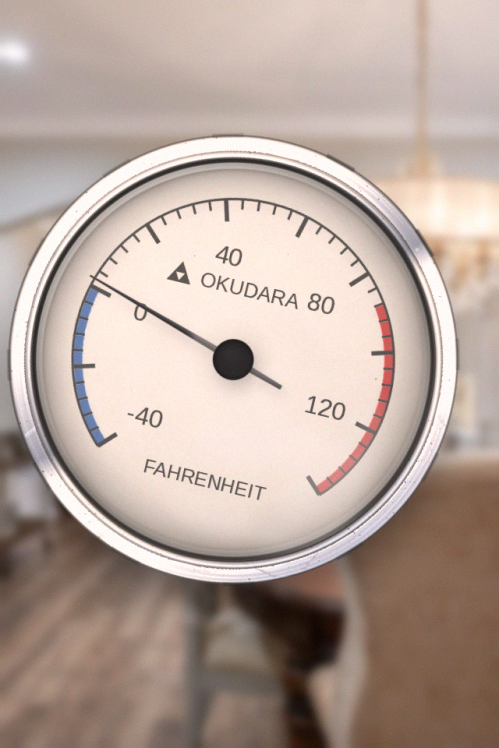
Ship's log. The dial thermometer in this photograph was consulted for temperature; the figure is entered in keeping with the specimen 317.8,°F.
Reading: 2,°F
